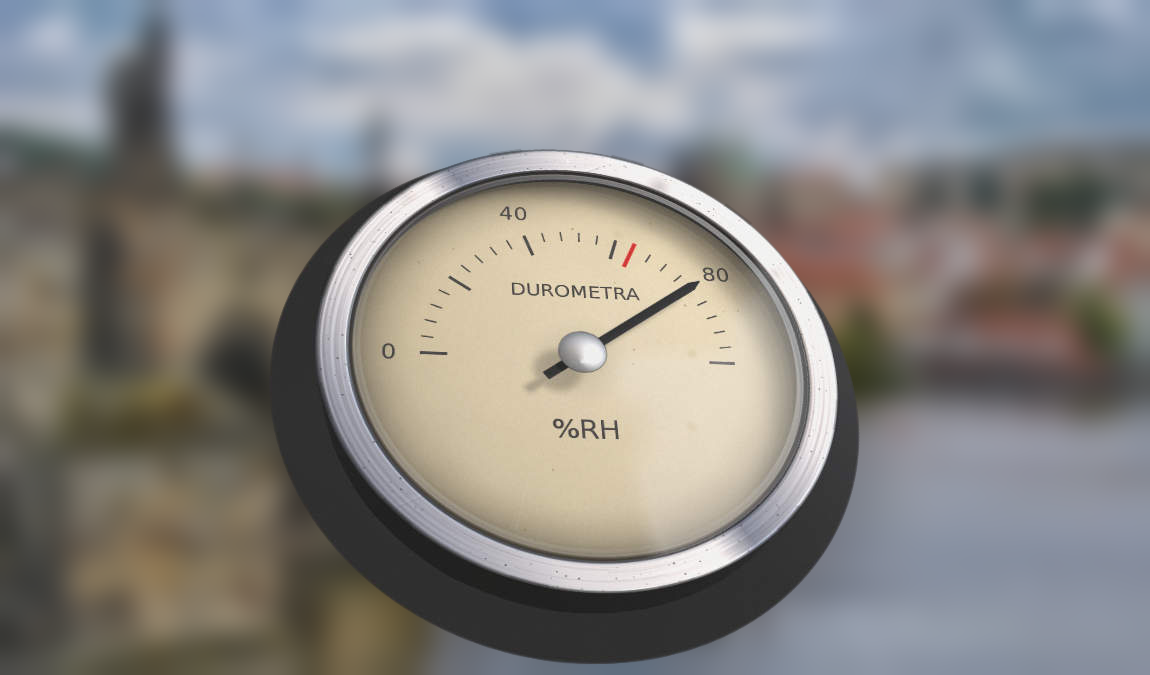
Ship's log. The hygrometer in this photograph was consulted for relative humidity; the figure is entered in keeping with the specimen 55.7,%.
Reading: 80,%
